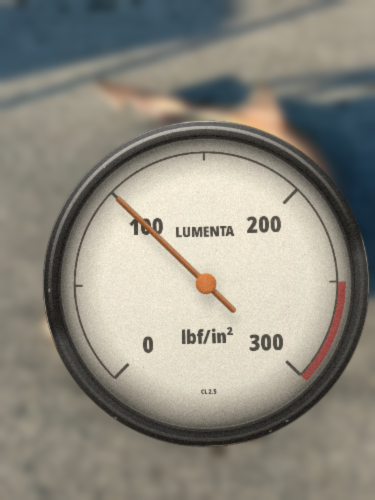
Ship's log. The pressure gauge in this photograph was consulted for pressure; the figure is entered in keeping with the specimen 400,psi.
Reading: 100,psi
